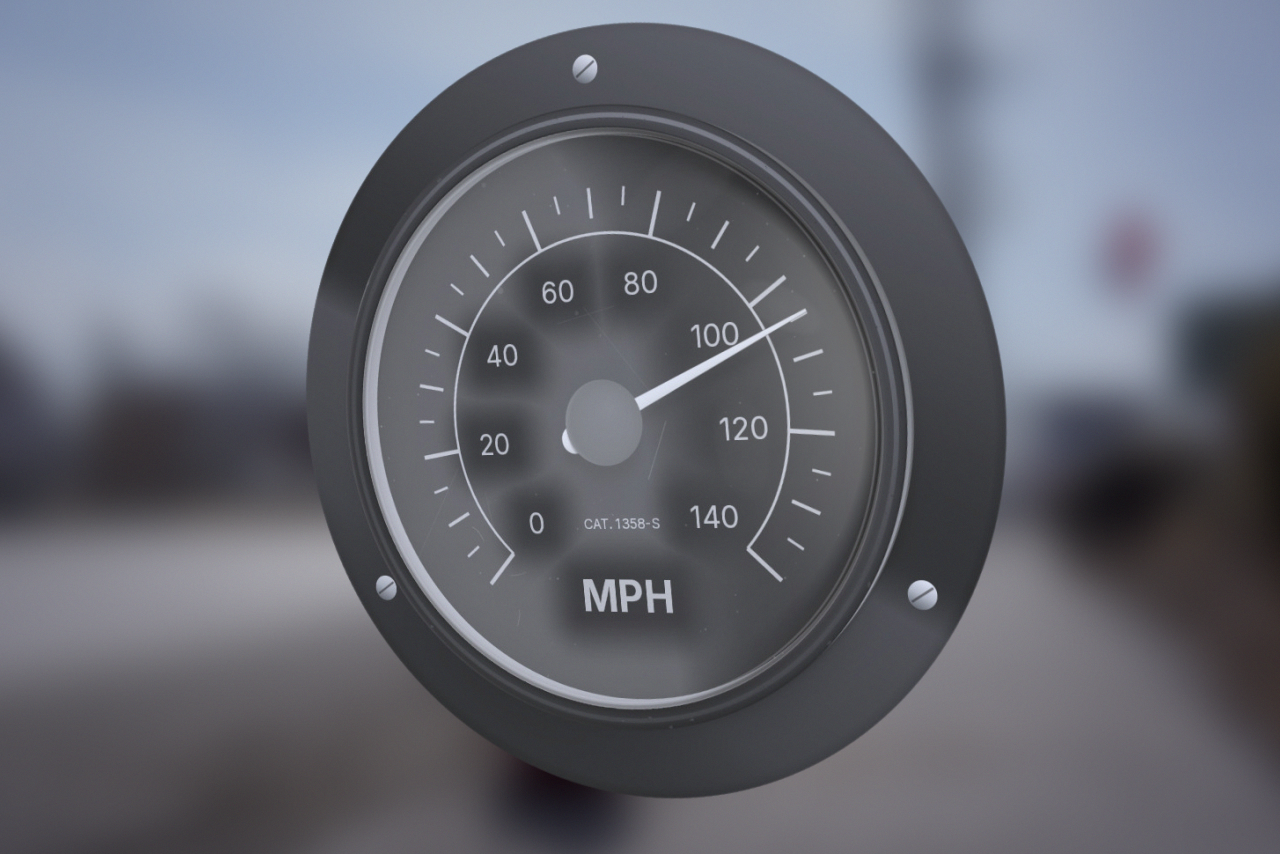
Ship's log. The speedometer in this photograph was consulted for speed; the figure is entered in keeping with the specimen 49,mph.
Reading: 105,mph
